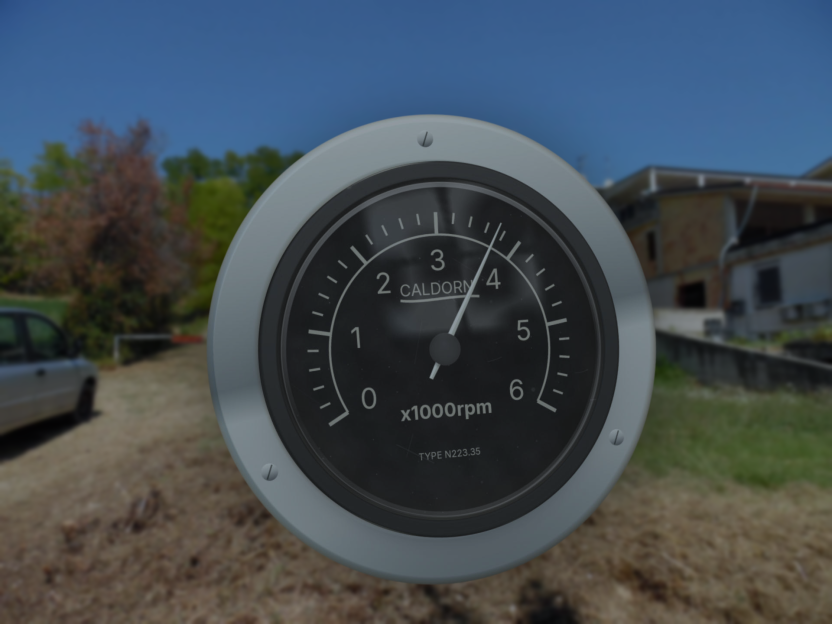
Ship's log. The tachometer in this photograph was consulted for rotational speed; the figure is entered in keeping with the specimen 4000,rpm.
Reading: 3700,rpm
